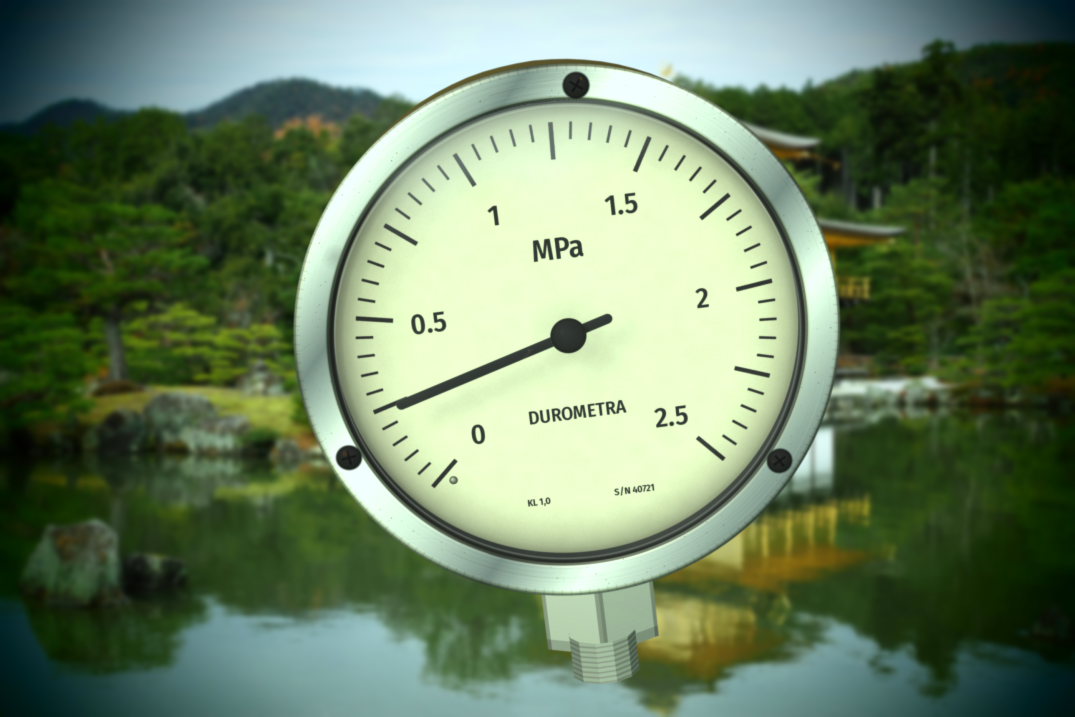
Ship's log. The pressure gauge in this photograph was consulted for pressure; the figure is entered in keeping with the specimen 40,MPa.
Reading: 0.25,MPa
